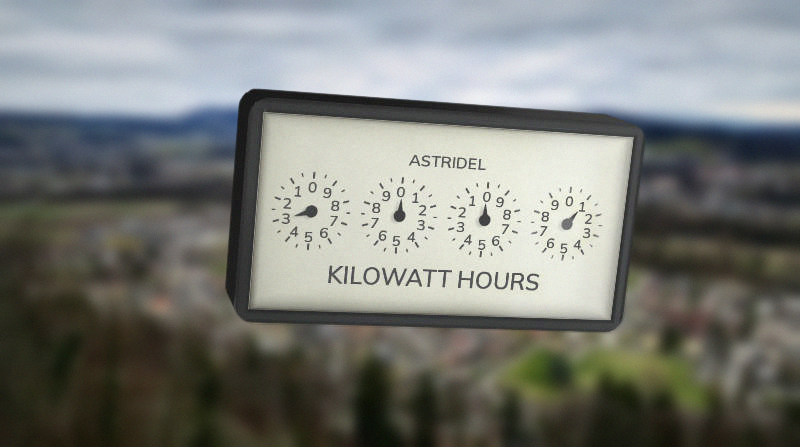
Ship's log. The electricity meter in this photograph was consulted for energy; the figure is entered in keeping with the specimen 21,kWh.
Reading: 3001,kWh
